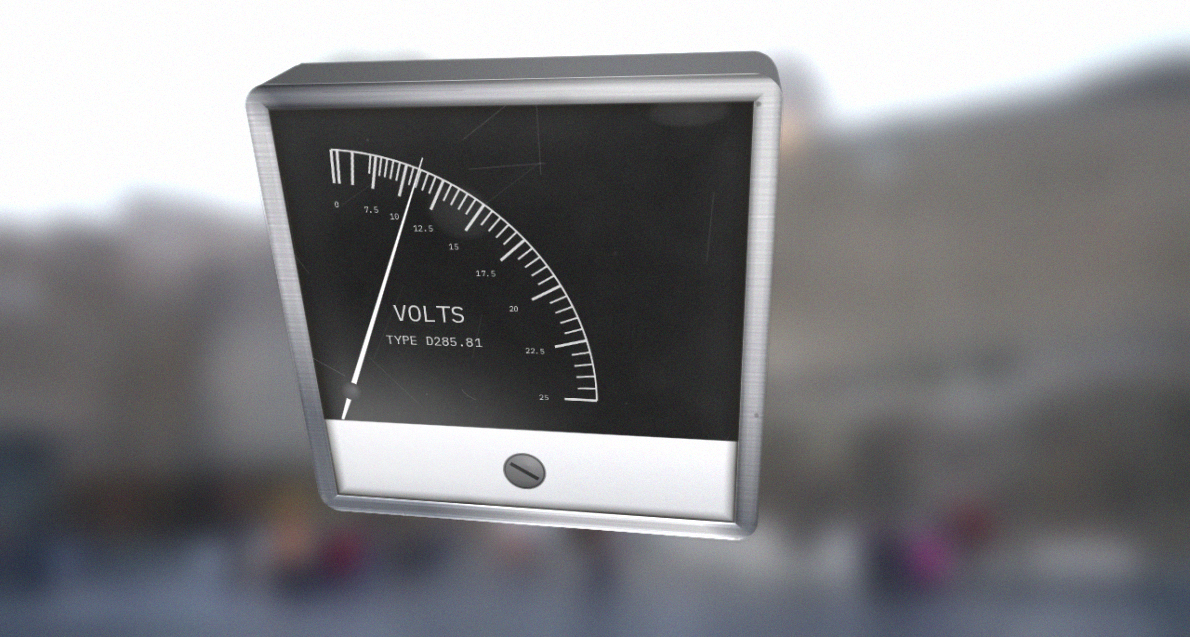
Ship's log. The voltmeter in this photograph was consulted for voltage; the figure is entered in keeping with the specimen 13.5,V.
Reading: 11,V
